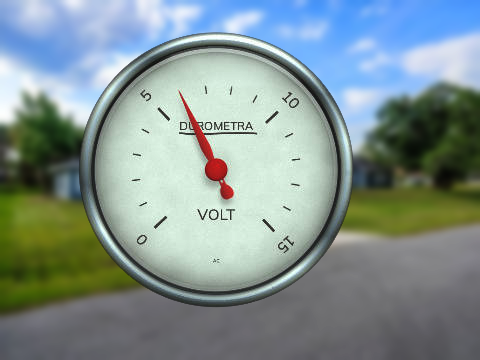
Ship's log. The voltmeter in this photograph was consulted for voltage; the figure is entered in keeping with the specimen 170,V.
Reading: 6,V
